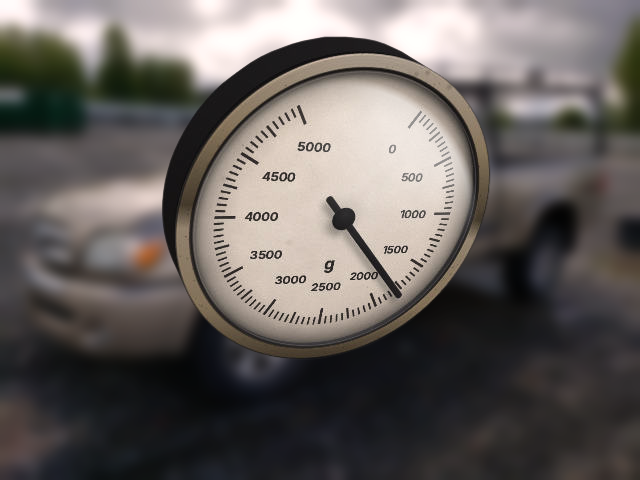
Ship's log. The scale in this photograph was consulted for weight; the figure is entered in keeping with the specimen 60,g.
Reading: 1800,g
